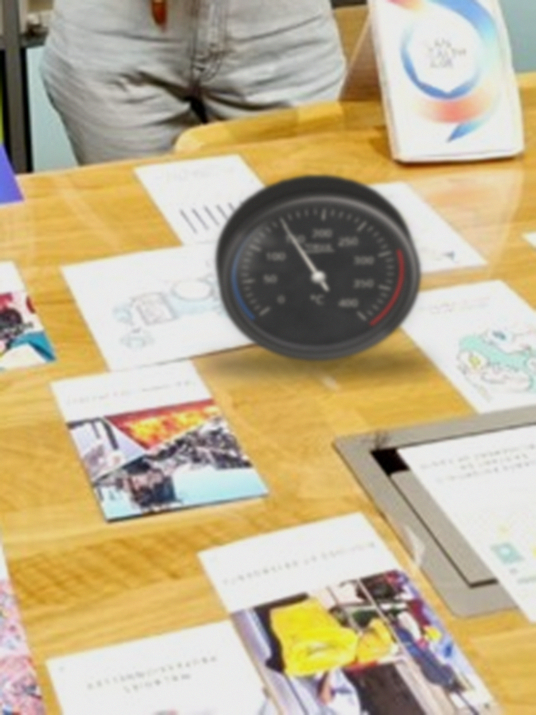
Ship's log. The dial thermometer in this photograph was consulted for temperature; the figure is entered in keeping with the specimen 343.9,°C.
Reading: 150,°C
